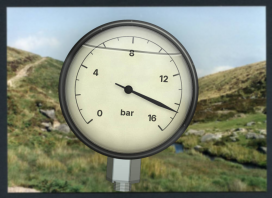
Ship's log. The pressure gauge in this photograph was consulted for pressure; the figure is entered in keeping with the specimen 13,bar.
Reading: 14.5,bar
